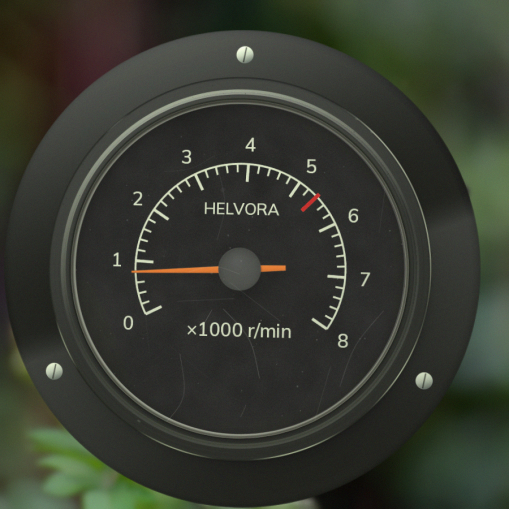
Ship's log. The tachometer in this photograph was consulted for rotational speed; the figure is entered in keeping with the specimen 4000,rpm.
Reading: 800,rpm
